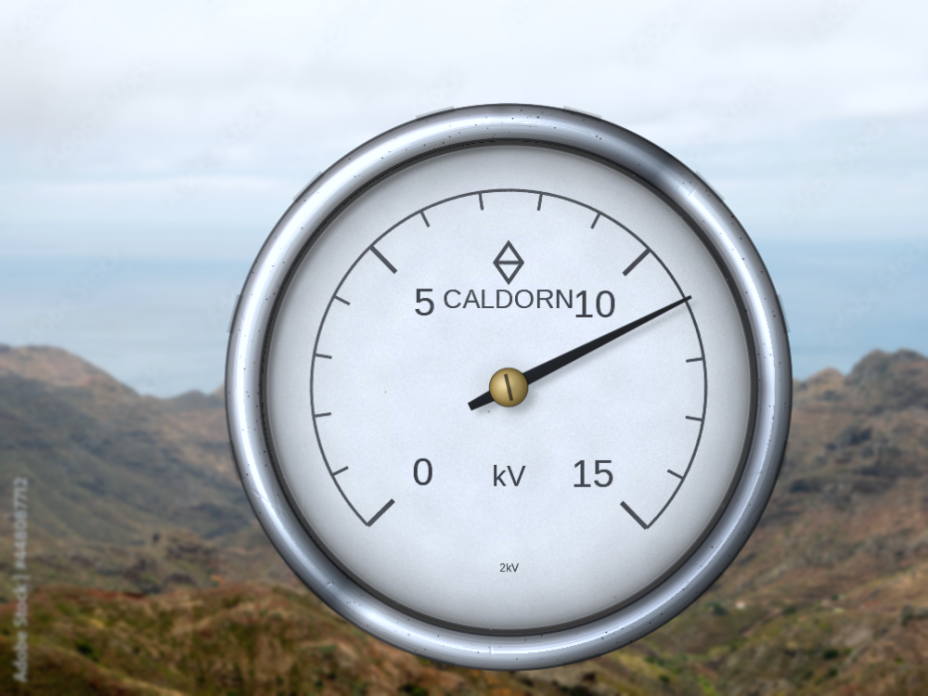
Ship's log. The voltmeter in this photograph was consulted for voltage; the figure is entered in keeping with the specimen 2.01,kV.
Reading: 11,kV
